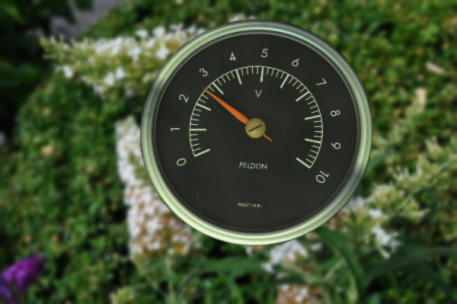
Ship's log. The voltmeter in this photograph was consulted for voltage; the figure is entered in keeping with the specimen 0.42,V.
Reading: 2.6,V
